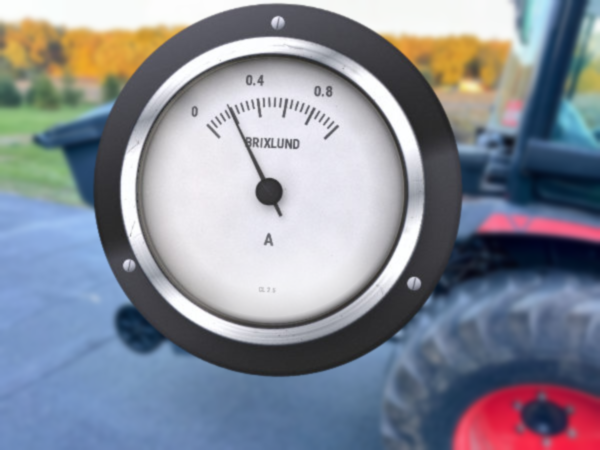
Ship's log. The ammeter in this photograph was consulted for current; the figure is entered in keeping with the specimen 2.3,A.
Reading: 0.2,A
